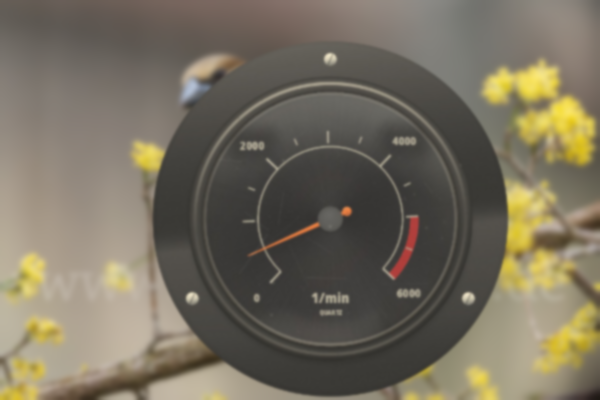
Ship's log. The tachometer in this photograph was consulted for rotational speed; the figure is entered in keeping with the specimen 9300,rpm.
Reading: 500,rpm
